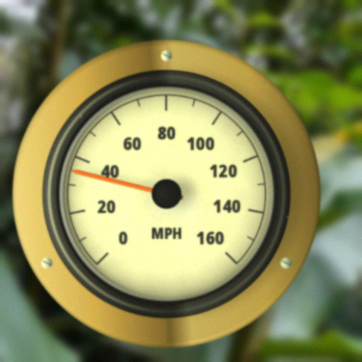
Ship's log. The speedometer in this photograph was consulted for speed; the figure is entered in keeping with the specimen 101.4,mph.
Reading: 35,mph
